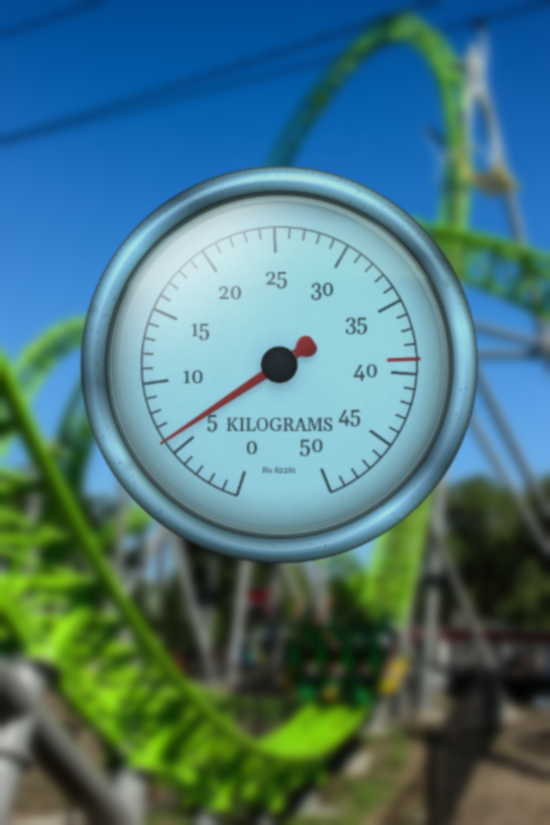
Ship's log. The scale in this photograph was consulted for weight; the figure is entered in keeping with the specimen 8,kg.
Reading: 6,kg
